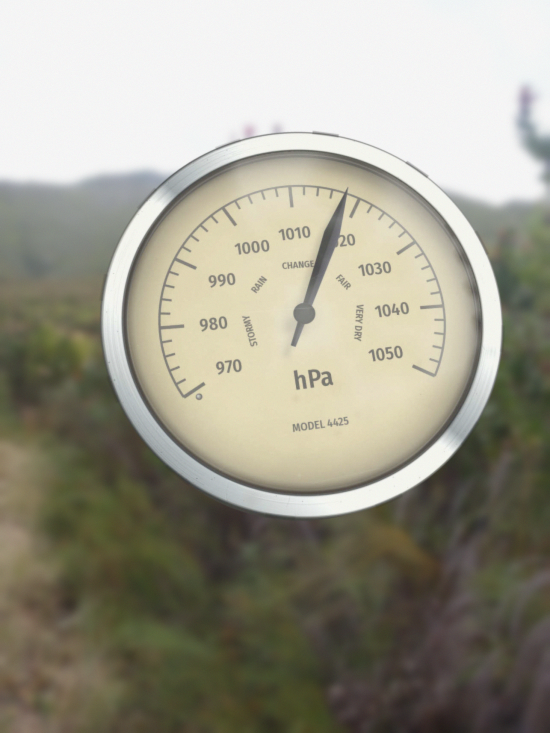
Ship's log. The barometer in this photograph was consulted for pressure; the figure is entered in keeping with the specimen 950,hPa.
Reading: 1018,hPa
